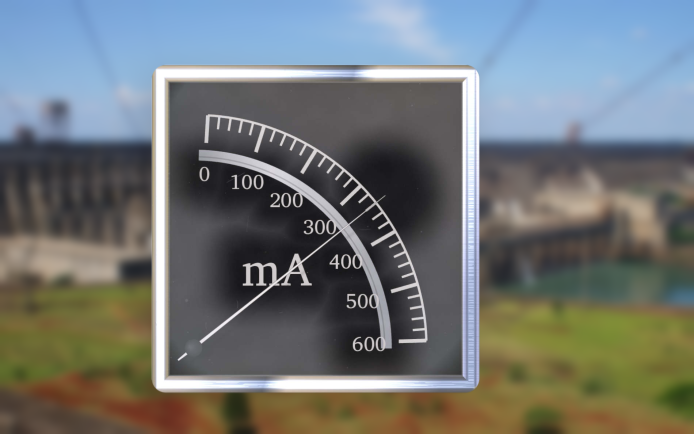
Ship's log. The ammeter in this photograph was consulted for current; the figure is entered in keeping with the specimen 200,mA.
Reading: 340,mA
